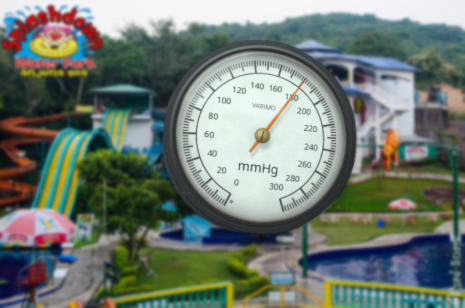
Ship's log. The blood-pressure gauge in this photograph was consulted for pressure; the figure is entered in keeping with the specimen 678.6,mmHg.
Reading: 180,mmHg
